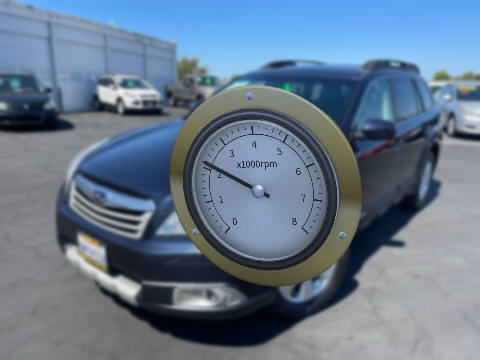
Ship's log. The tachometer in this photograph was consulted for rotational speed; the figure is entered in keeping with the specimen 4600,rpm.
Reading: 2200,rpm
